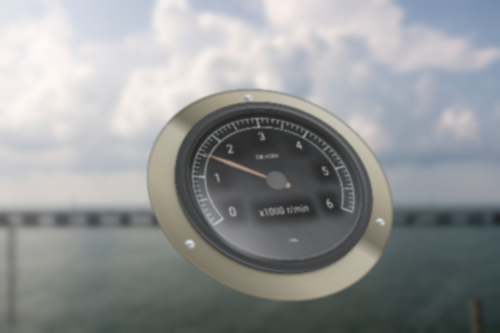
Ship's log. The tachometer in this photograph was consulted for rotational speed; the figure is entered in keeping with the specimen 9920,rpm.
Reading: 1500,rpm
